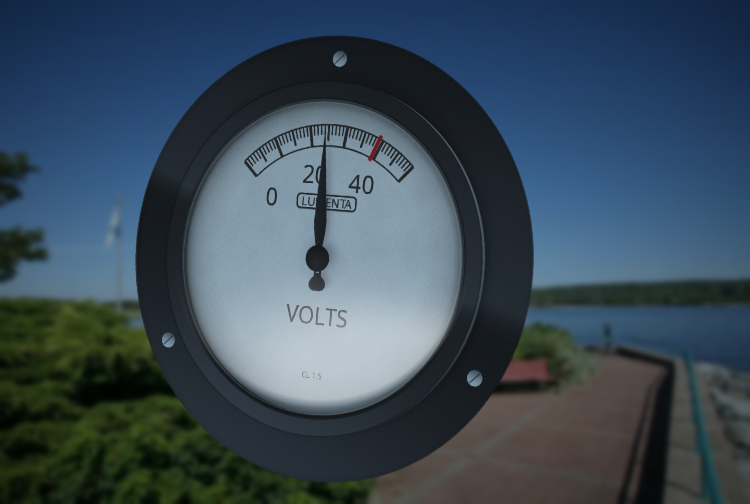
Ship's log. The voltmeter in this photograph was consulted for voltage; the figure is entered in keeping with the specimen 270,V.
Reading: 25,V
